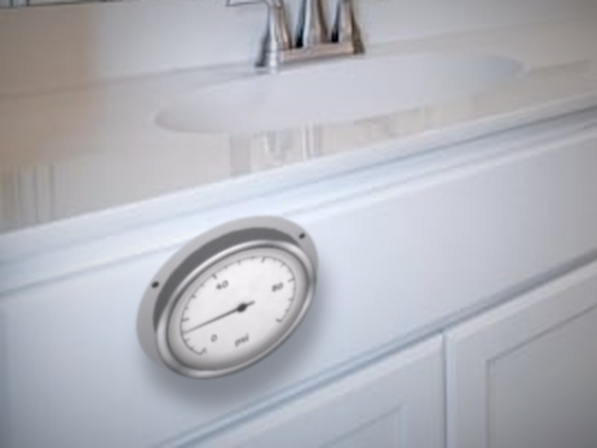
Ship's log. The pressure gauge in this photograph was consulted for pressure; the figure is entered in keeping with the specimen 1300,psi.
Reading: 15,psi
